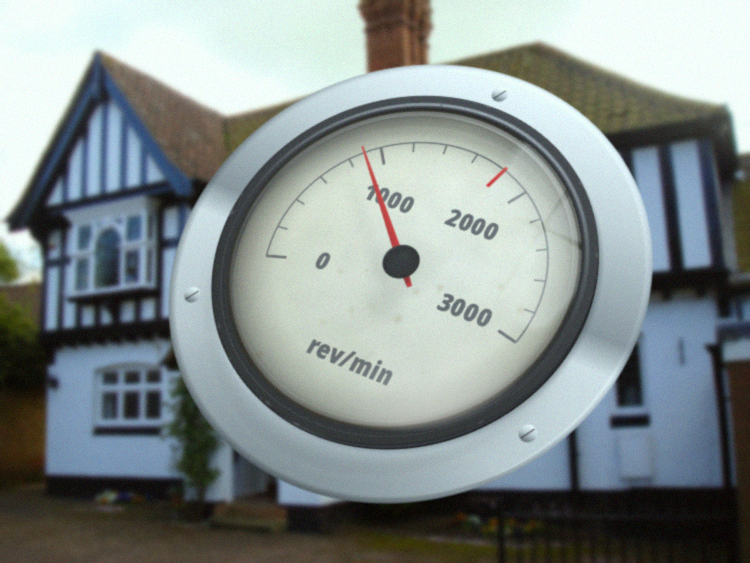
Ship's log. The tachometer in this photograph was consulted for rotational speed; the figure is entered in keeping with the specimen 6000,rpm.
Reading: 900,rpm
